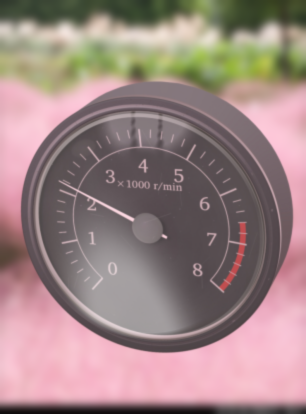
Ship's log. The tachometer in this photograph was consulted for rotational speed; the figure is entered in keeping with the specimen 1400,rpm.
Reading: 2200,rpm
